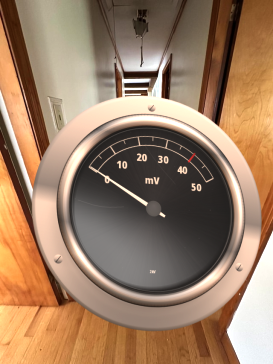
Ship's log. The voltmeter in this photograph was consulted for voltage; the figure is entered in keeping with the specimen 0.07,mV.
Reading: 0,mV
